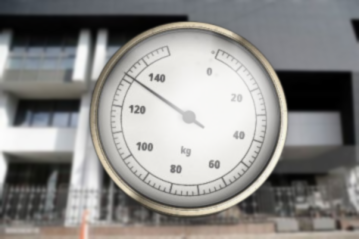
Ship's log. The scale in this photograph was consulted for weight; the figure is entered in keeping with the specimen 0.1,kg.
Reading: 132,kg
